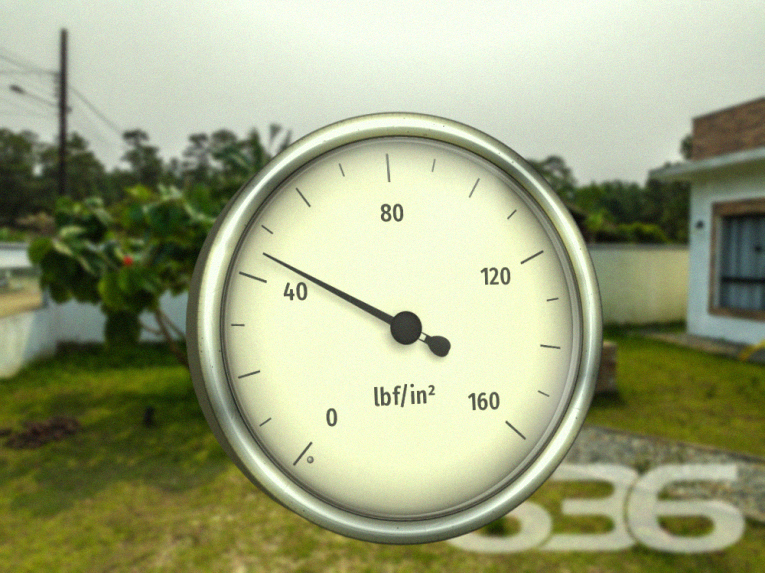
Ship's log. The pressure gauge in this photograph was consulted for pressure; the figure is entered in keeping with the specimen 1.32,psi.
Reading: 45,psi
